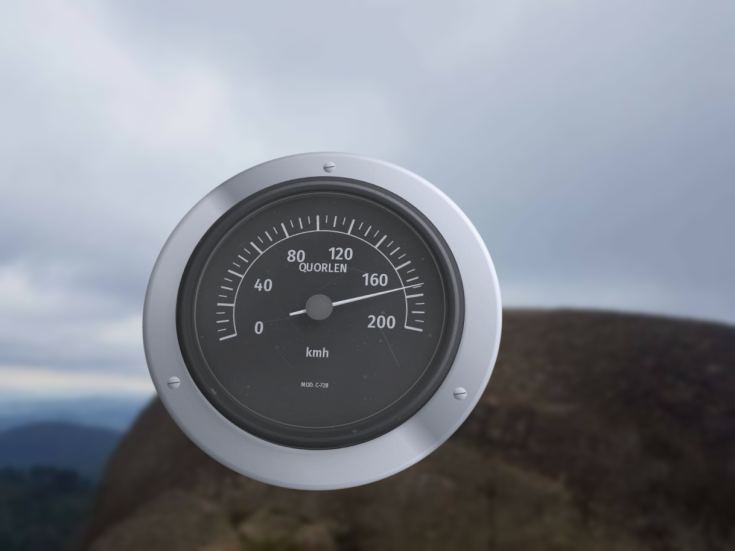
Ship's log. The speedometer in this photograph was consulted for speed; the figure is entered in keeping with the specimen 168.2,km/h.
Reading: 175,km/h
